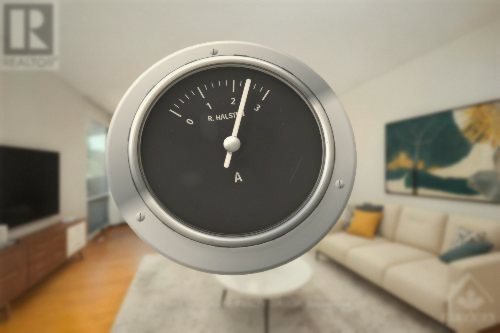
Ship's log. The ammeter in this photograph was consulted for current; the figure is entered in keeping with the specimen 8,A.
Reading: 2.4,A
